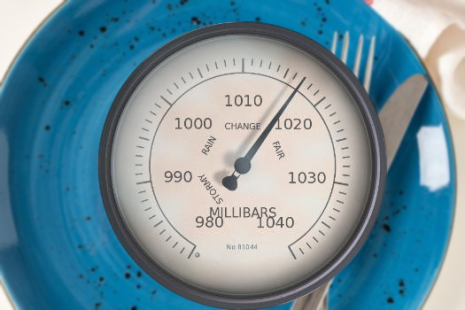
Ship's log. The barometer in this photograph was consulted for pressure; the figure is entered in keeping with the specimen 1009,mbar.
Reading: 1017,mbar
